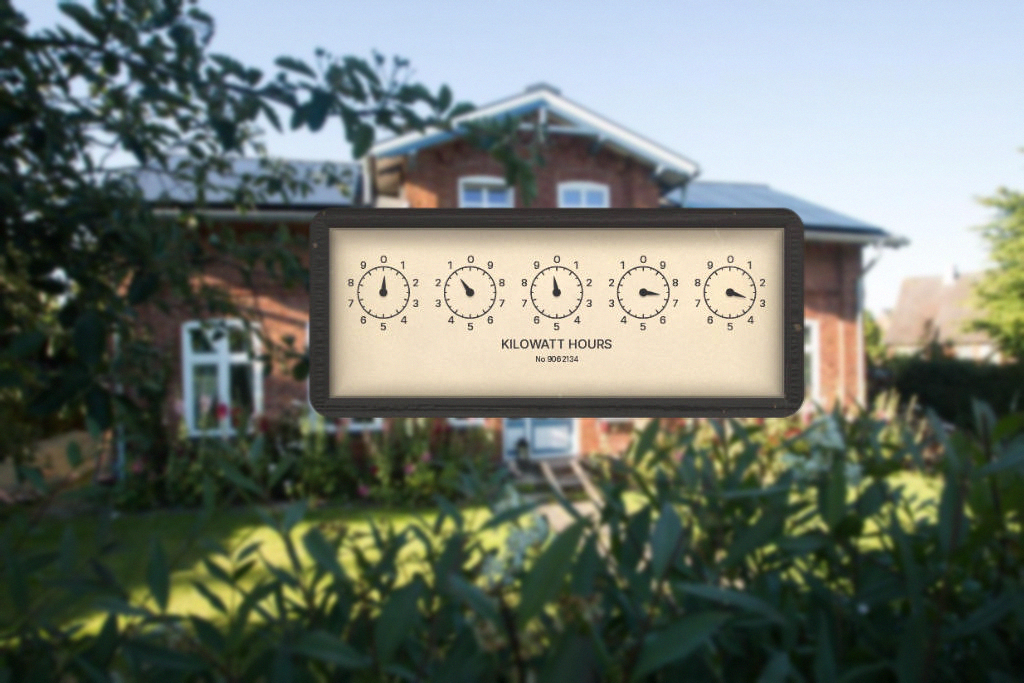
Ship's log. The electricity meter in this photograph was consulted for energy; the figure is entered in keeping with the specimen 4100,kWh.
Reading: 973,kWh
